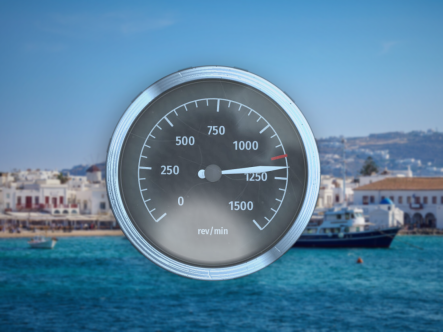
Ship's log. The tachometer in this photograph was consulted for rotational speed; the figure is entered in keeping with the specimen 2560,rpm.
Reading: 1200,rpm
